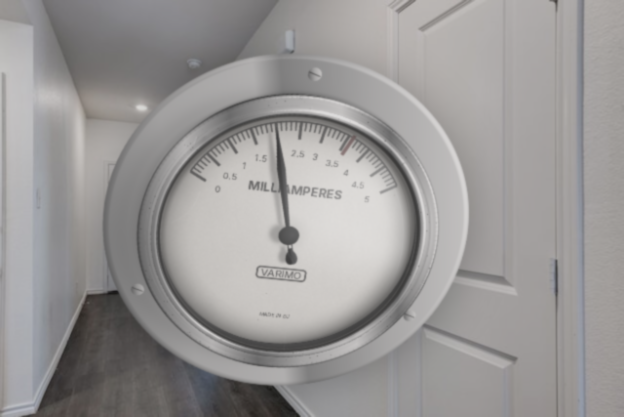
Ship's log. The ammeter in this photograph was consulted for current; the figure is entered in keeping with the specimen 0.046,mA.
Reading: 2,mA
